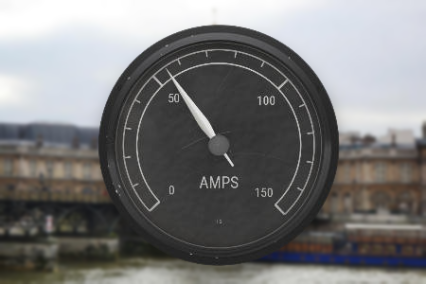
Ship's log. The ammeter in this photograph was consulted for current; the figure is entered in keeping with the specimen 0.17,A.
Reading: 55,A
